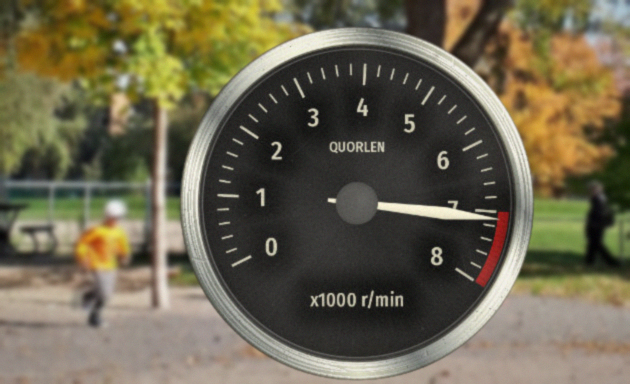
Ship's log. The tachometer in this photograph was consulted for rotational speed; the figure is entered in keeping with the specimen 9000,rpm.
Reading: 7100,rpm
